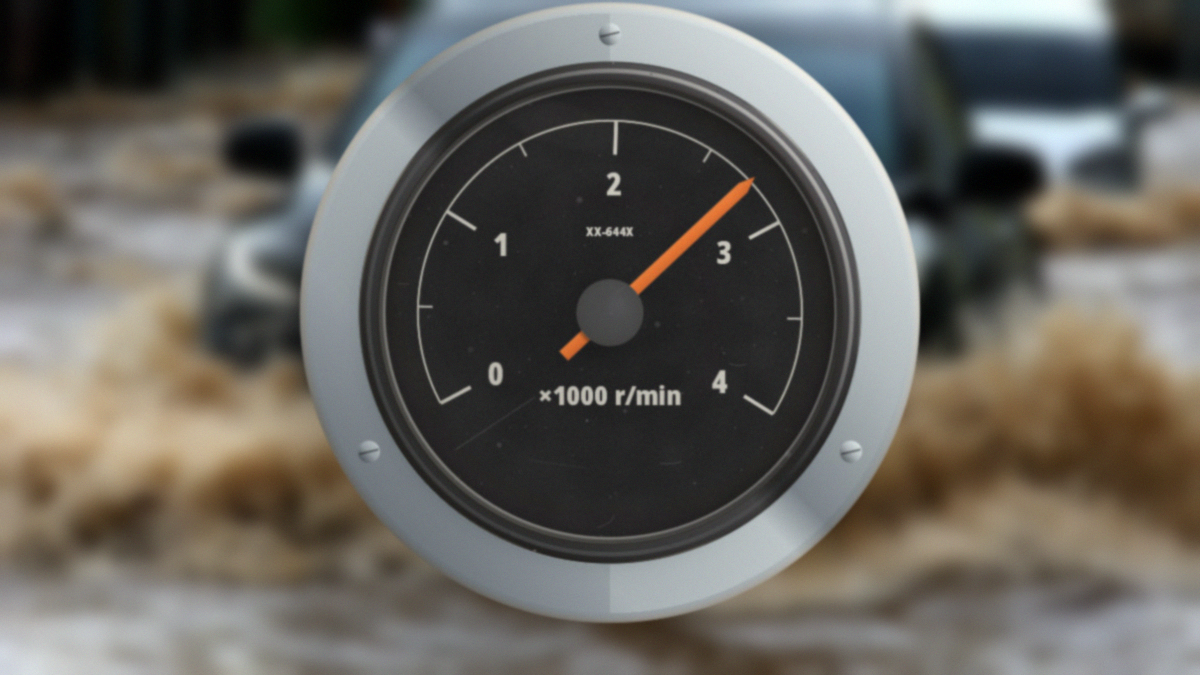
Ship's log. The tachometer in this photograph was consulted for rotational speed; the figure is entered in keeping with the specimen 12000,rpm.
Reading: 2750,rpm
